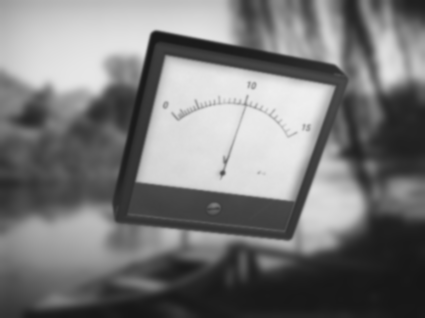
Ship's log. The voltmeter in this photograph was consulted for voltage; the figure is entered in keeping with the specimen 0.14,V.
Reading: 10,V
